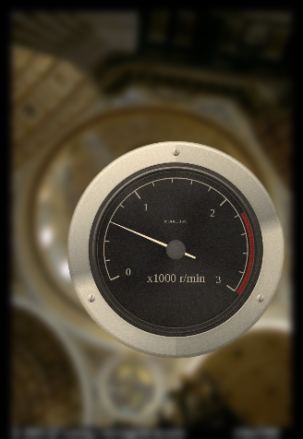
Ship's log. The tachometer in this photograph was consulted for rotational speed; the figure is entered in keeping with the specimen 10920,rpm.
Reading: 600,rpm
